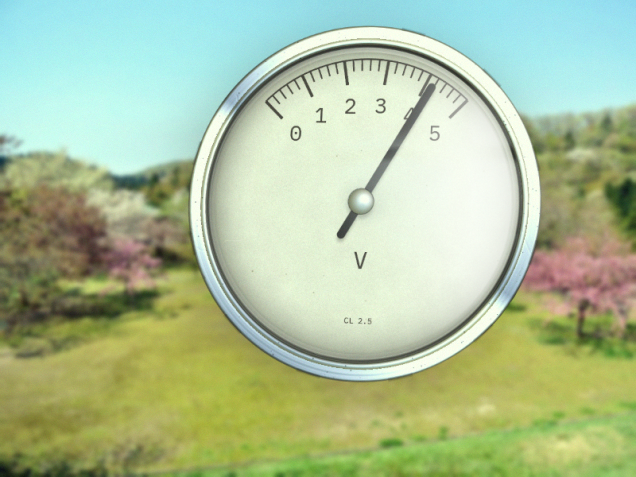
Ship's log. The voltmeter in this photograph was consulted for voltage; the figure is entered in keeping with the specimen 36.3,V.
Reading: 4.2,V
